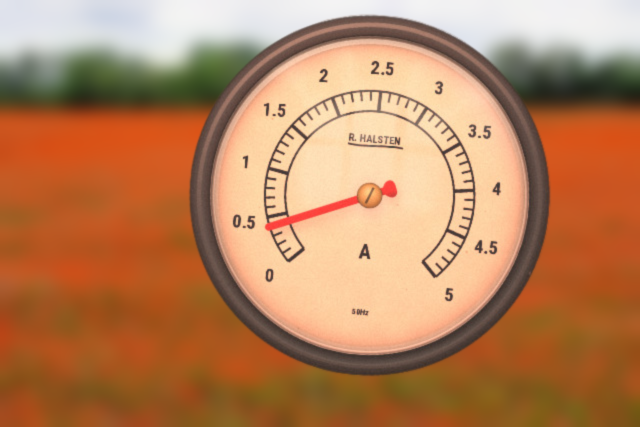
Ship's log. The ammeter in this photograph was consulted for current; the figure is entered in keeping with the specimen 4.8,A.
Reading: 0.4,A
